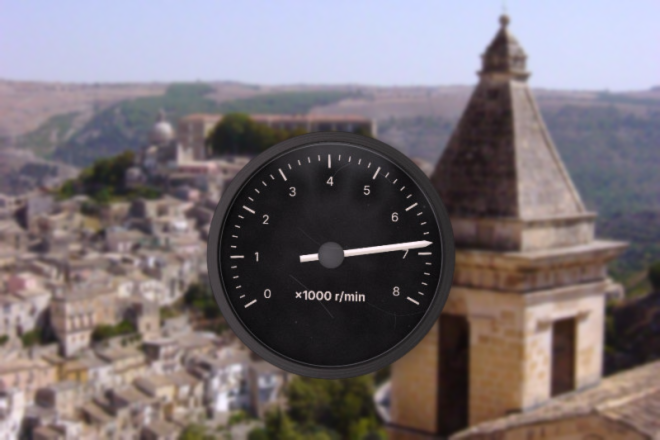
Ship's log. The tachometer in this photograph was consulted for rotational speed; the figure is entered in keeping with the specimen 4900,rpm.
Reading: 6800,rpm
